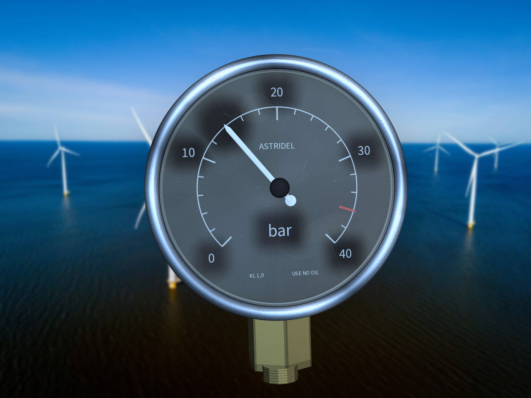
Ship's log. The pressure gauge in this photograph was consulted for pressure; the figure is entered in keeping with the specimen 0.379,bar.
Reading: 14,bar
